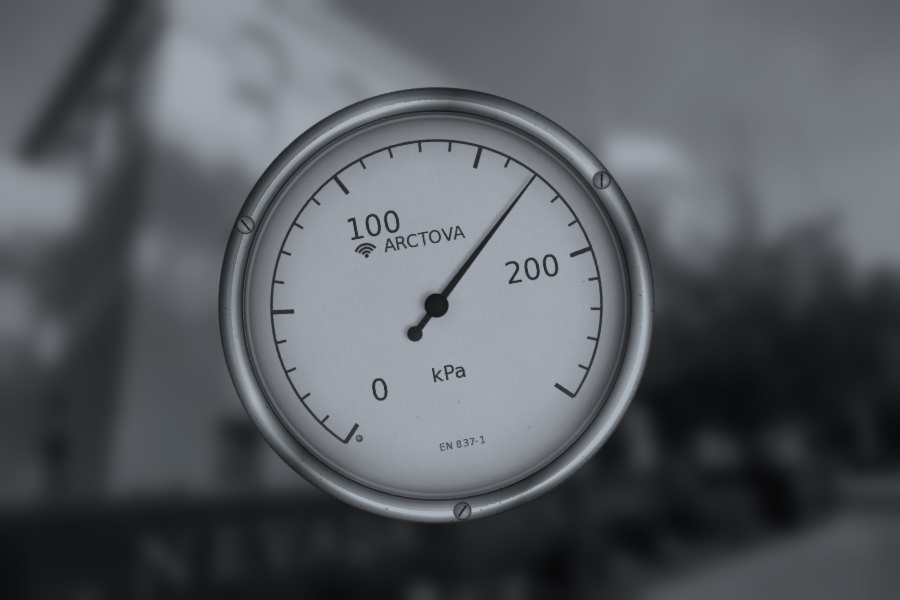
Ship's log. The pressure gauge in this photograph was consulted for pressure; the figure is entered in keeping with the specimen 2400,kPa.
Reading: 170,kPa
